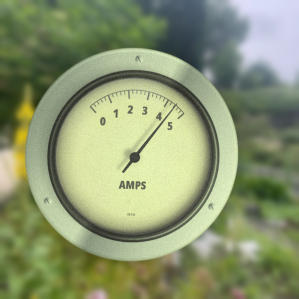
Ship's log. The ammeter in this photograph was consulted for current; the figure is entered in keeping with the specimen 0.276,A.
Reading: 4.4,A
